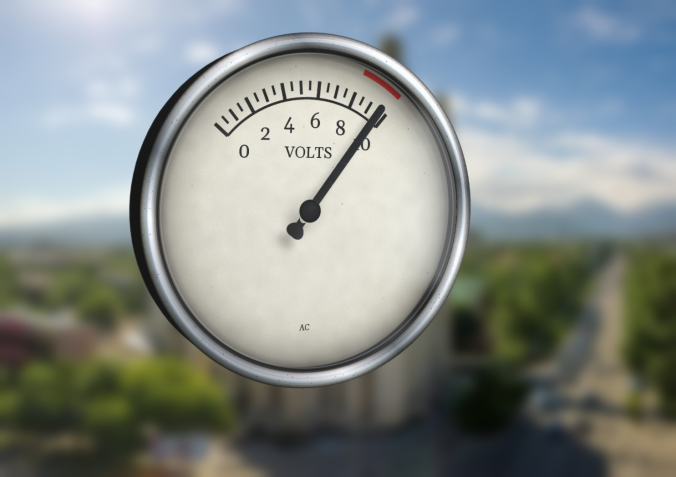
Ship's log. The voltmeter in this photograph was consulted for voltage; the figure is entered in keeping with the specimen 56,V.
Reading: 9.5,V
